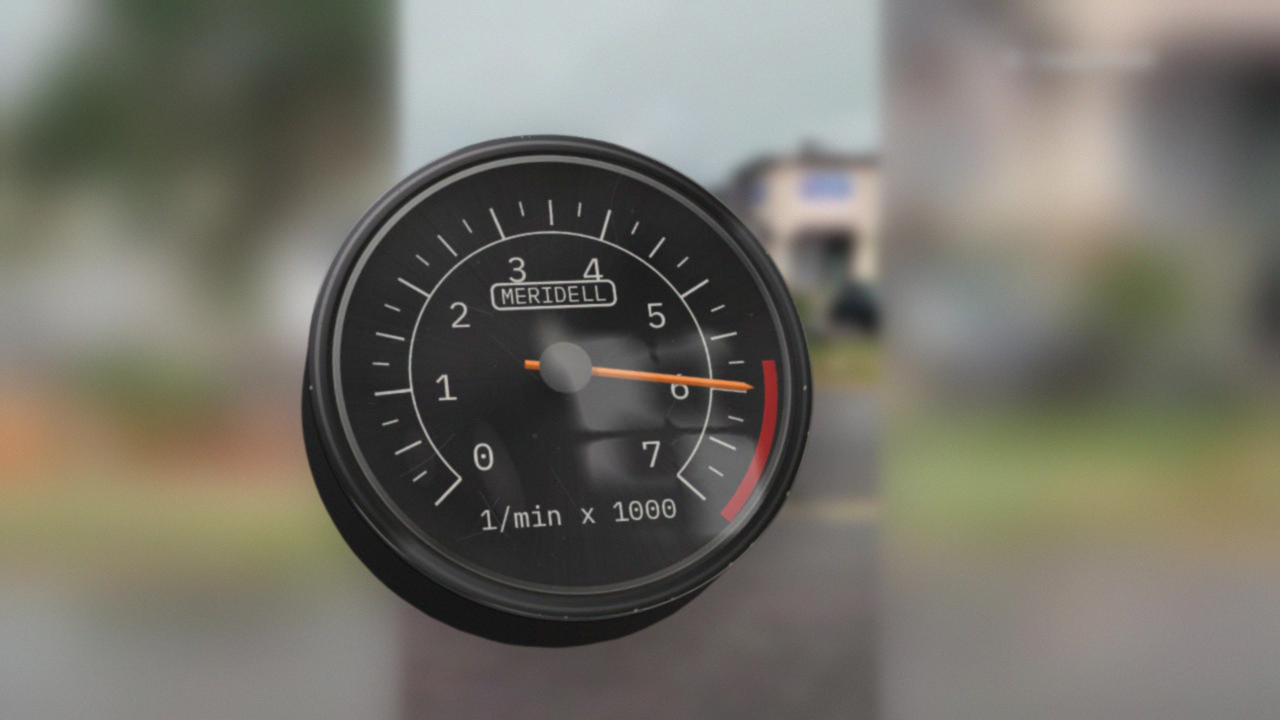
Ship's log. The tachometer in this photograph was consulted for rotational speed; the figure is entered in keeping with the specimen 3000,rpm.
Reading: 6000,rpm
